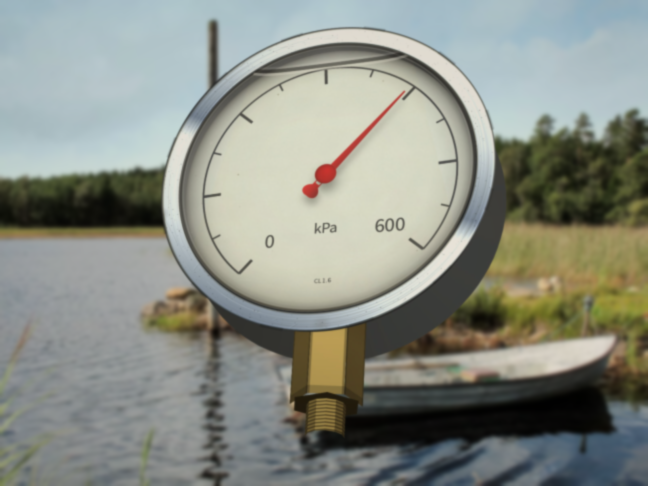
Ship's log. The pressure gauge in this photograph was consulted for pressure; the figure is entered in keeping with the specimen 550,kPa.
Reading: 400,kPa
